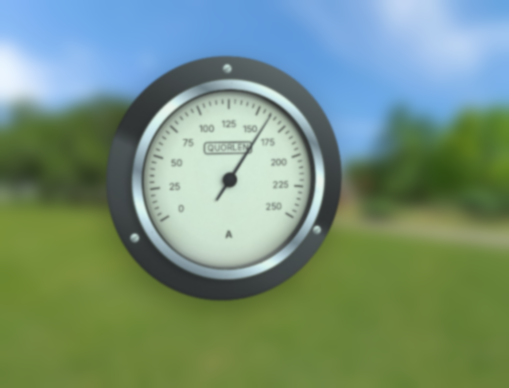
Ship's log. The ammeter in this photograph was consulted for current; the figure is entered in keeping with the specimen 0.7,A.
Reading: 160,A
